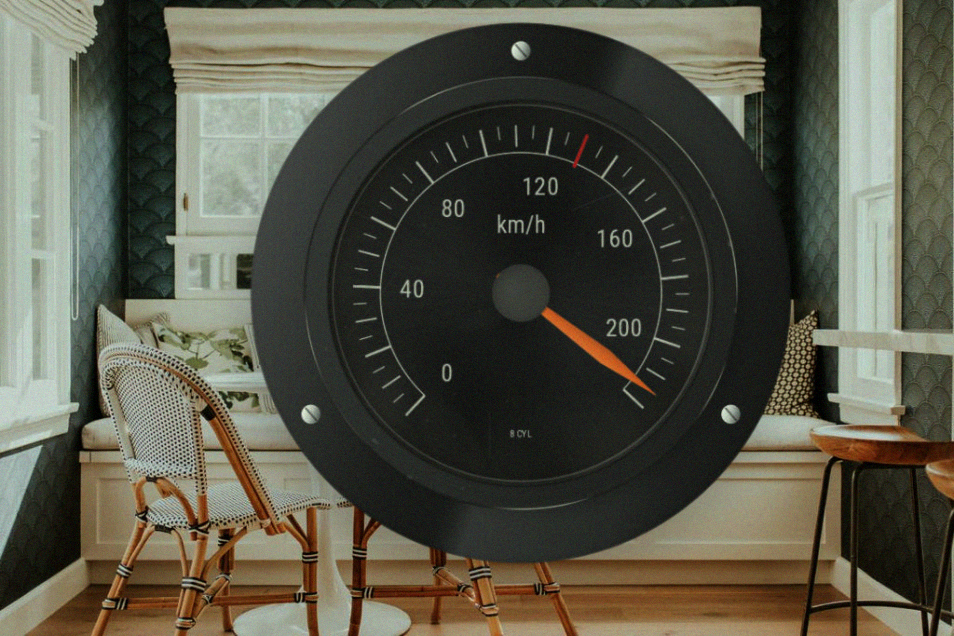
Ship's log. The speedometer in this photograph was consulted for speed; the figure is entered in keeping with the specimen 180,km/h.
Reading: 215,km/h
